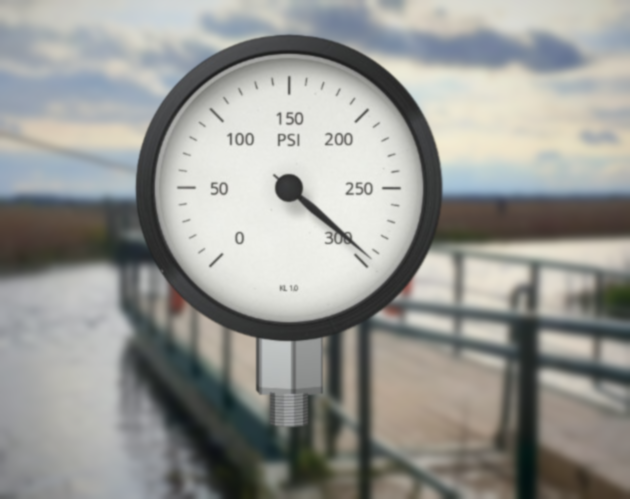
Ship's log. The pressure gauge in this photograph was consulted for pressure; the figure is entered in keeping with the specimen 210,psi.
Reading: 295,psi
